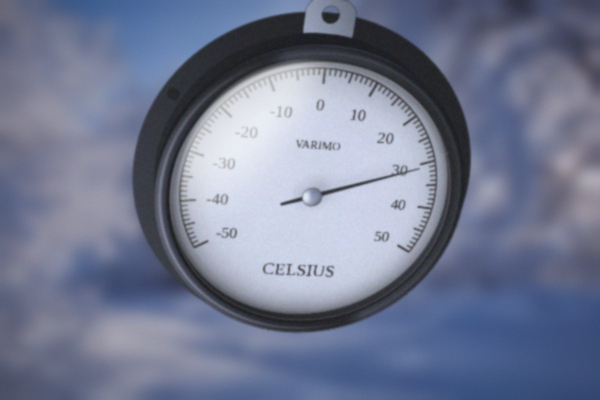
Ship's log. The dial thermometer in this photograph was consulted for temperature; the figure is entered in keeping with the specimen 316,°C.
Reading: 30,°C
